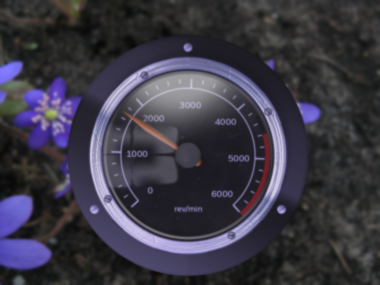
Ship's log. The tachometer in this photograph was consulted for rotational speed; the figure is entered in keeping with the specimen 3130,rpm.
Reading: 1700,rpm
